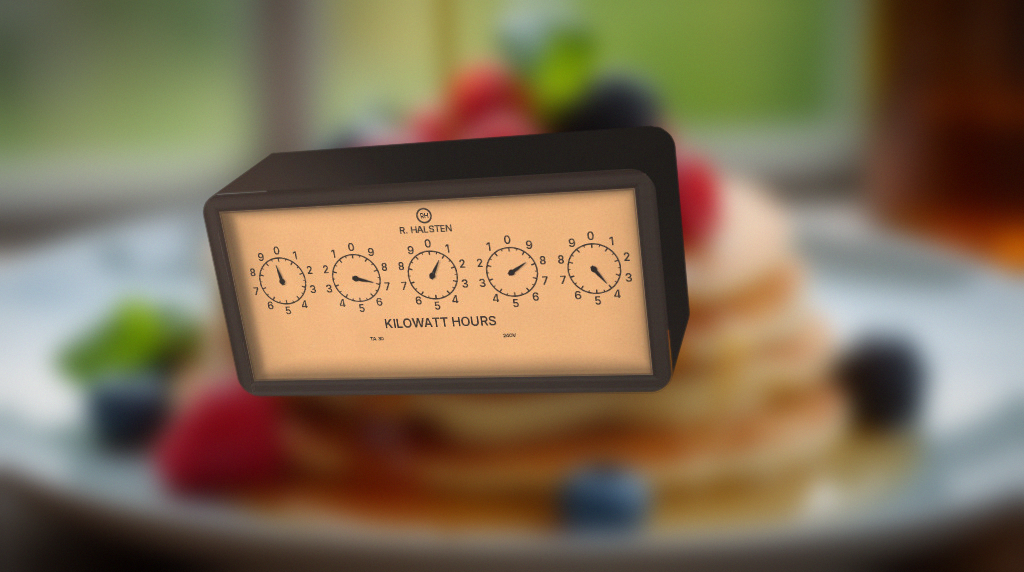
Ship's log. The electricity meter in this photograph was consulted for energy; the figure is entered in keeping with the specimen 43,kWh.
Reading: 97084,kWh
